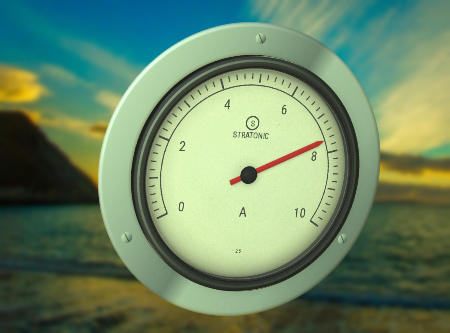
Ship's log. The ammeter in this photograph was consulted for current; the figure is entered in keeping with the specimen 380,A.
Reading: 7.6,A
